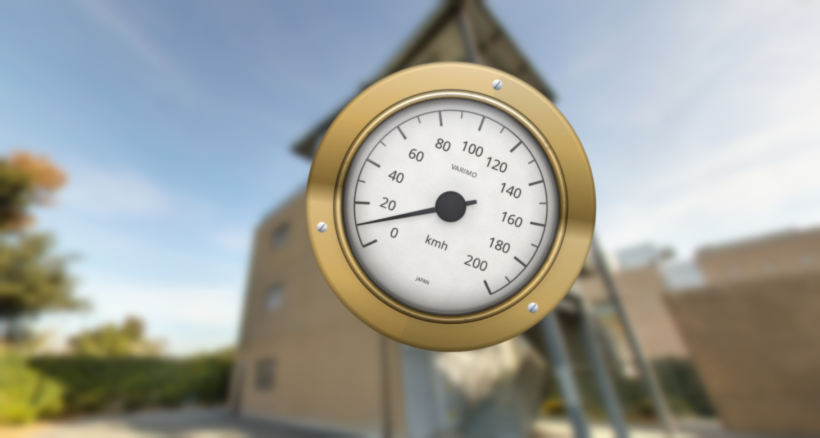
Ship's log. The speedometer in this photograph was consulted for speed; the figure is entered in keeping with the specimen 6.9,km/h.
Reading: 10,km/h
